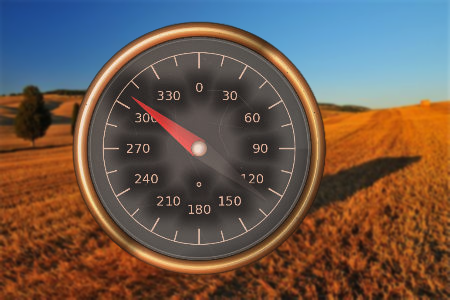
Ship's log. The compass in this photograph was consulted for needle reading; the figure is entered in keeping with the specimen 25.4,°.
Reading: 307.5,°
